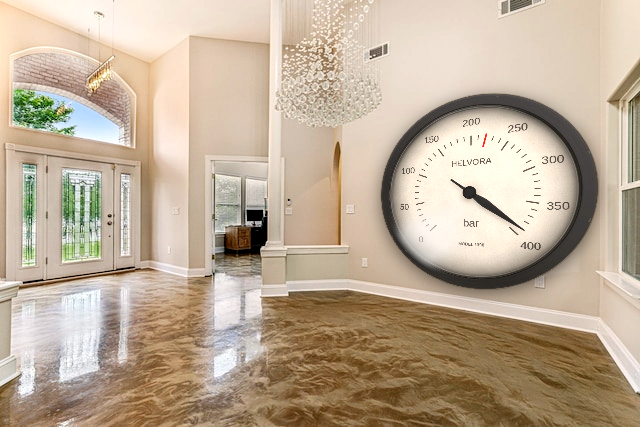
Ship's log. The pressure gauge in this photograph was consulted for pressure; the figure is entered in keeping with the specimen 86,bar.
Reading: 390,bar
